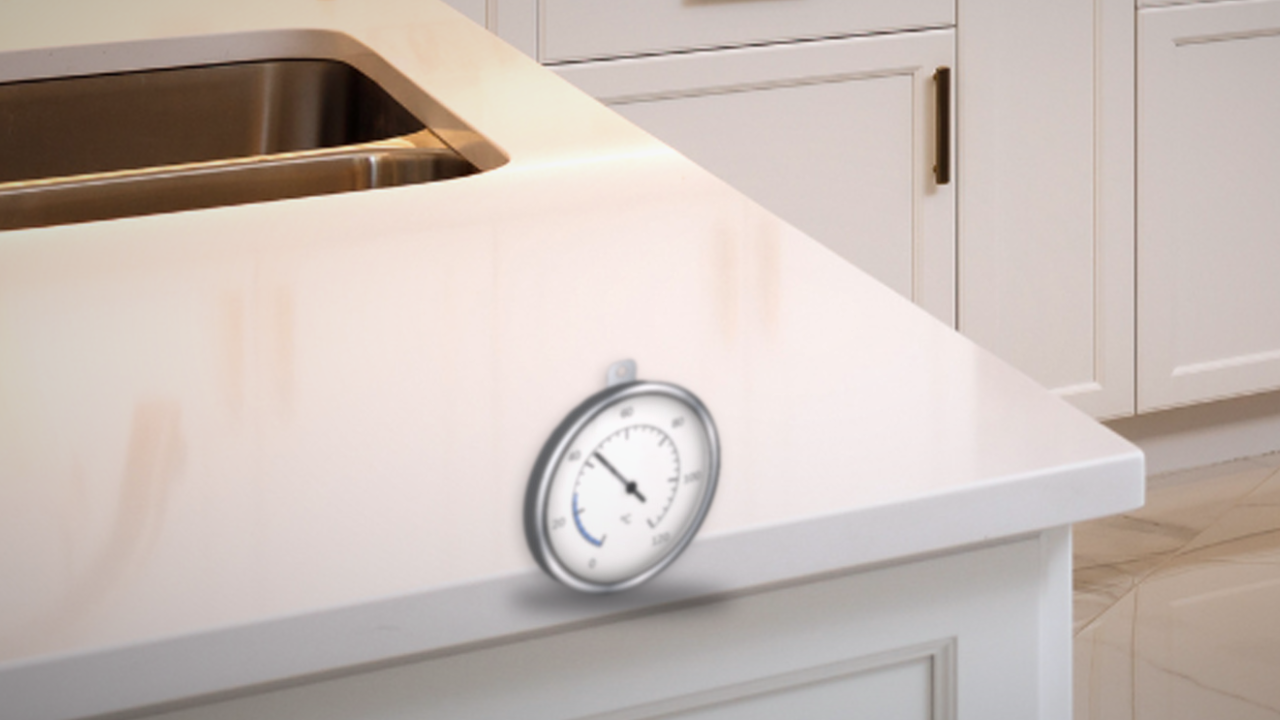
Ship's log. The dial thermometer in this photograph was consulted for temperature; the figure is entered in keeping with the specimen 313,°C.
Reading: 44,°C
